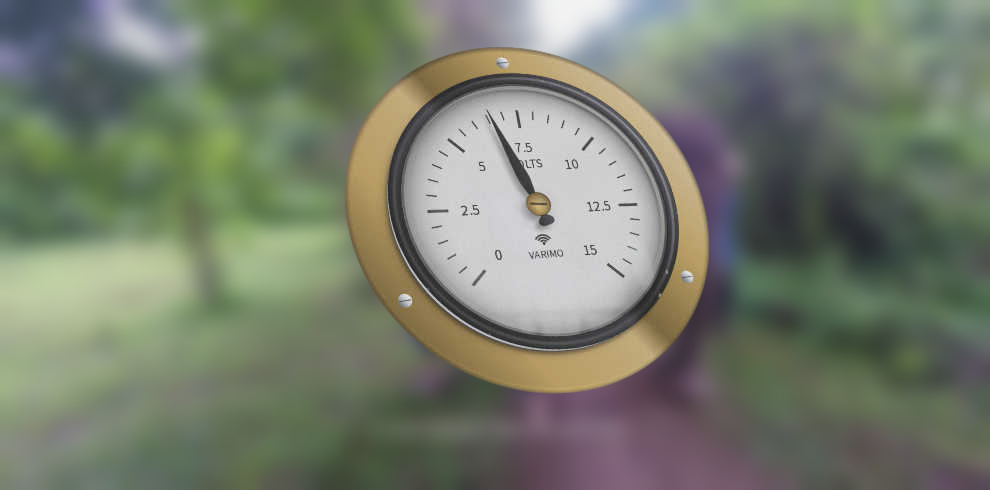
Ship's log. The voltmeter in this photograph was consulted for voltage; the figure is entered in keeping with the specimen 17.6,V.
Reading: 6.5,V
